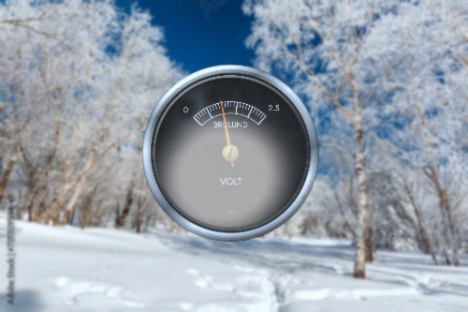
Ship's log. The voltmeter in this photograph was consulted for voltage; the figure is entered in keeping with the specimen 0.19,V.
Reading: 1,V
